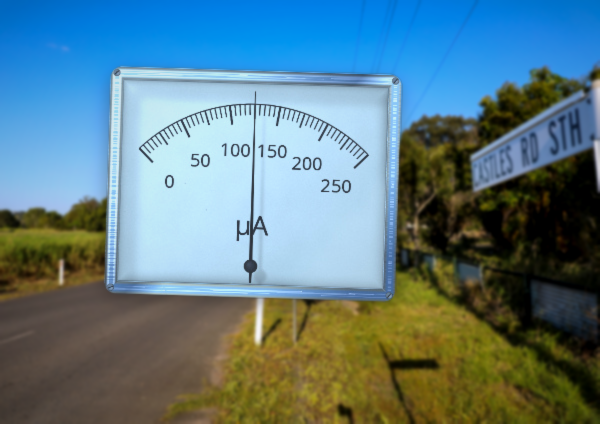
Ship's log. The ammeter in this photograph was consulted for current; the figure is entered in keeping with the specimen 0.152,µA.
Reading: 125,µA
